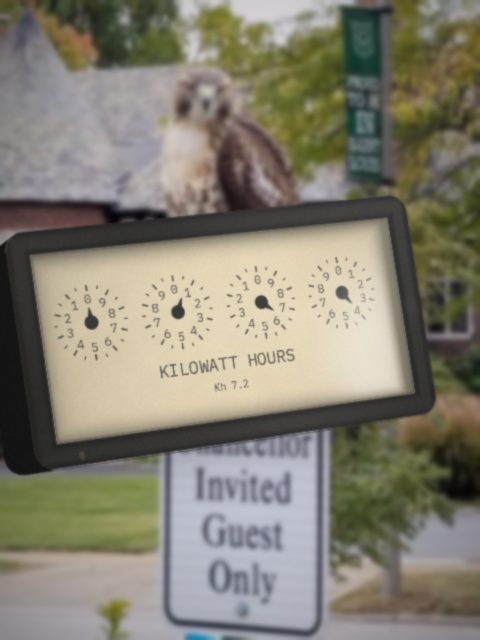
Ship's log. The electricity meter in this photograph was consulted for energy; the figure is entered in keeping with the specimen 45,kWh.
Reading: 64,kWh
